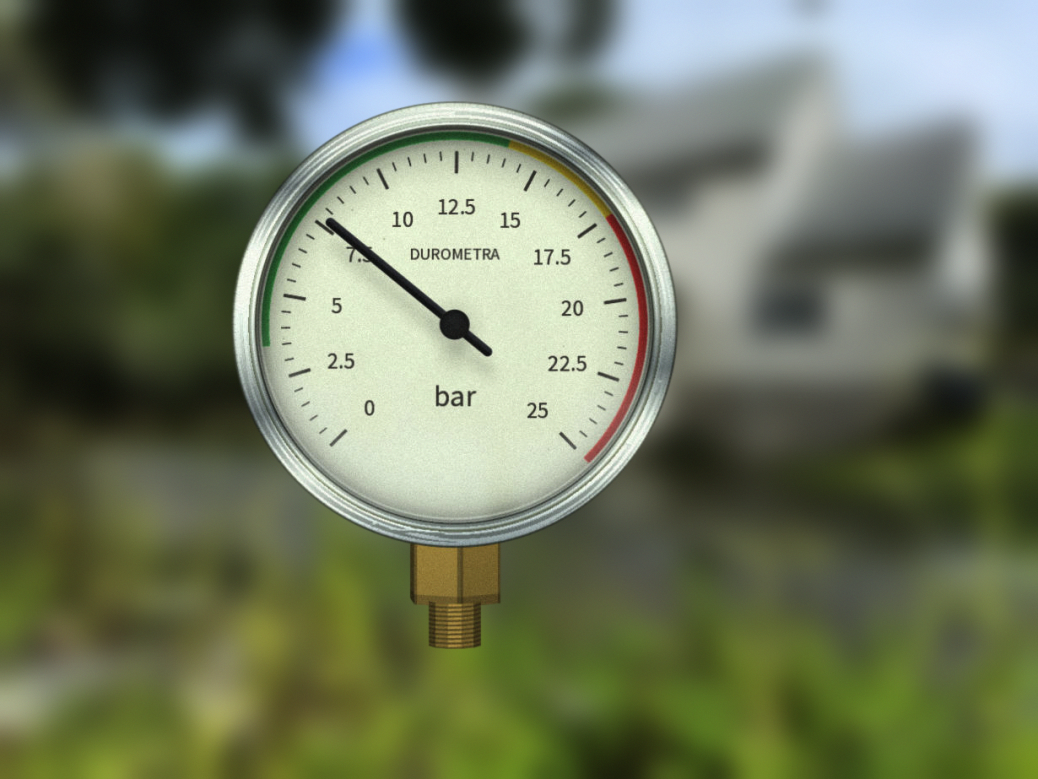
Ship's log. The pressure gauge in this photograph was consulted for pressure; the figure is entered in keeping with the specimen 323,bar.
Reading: 7.75,bar
